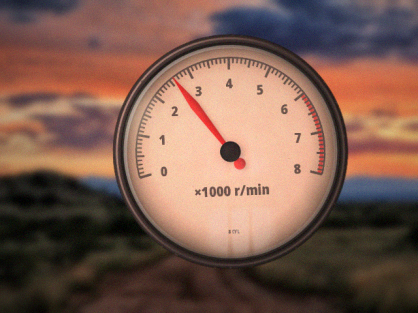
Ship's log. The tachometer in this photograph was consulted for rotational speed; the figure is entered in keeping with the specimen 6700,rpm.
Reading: 2600,rpm
